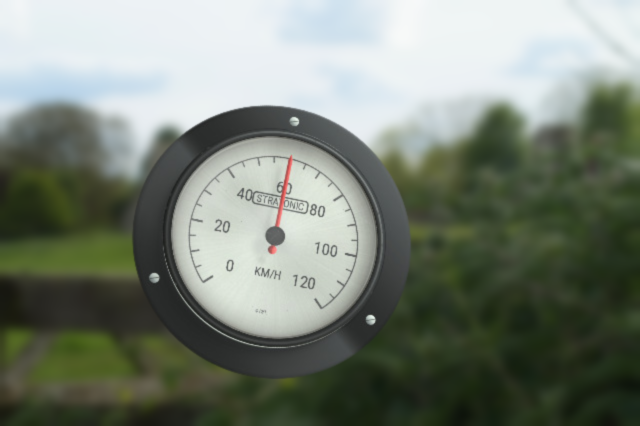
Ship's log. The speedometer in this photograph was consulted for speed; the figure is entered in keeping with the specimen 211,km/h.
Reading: 60,km/h
